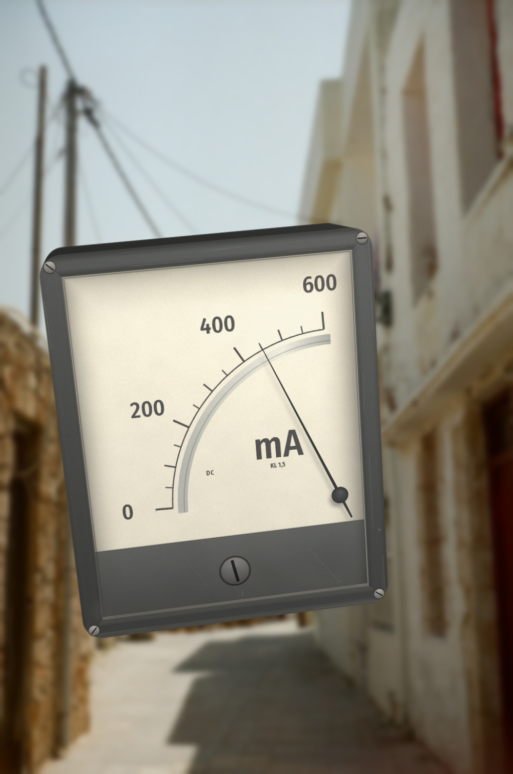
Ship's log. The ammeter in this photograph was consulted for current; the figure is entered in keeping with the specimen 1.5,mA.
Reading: 450,mA
